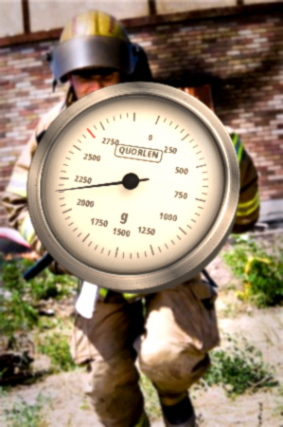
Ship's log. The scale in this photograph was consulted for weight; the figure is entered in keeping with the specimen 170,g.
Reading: 2150,g
